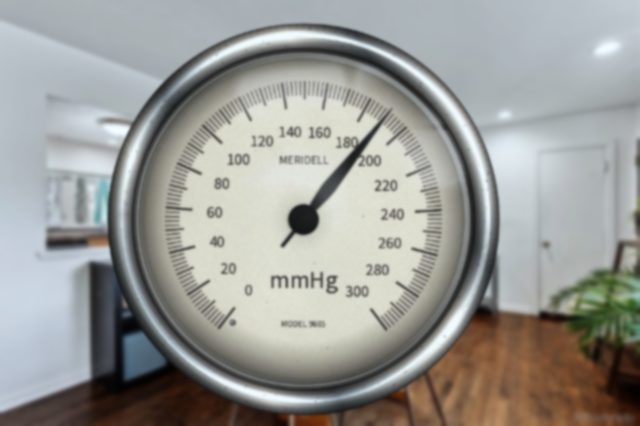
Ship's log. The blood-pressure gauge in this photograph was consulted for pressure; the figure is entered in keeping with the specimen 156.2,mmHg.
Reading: 190,mmHg
